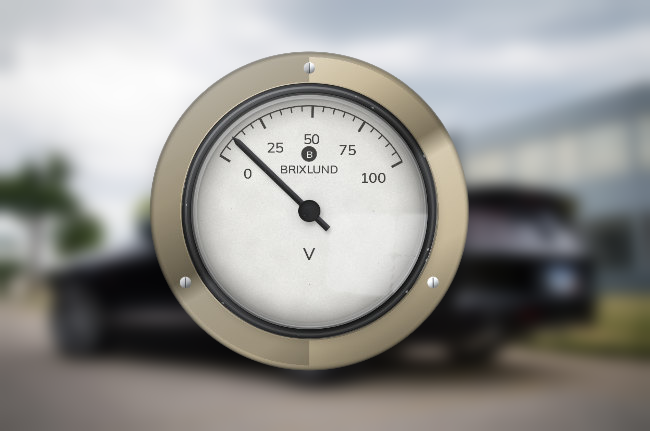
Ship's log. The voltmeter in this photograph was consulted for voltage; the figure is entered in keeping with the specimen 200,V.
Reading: 10,V
